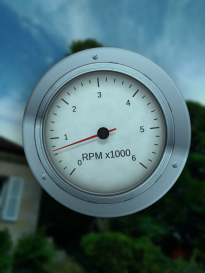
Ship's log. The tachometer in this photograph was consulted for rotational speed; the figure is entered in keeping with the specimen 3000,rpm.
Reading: 700,rpm
